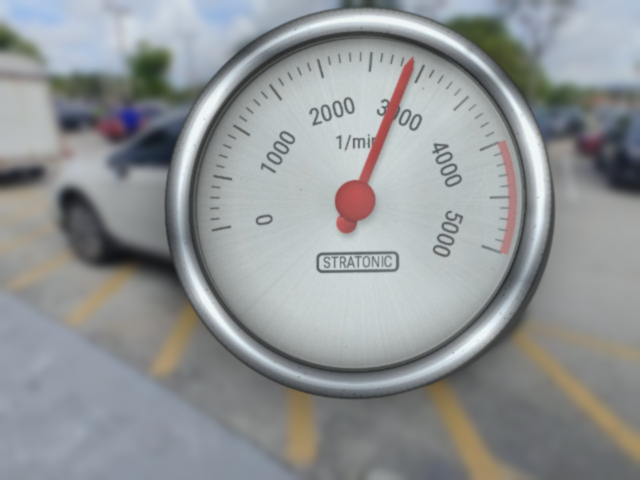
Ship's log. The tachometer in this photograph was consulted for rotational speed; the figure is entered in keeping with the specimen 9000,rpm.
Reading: 2900,rpm
